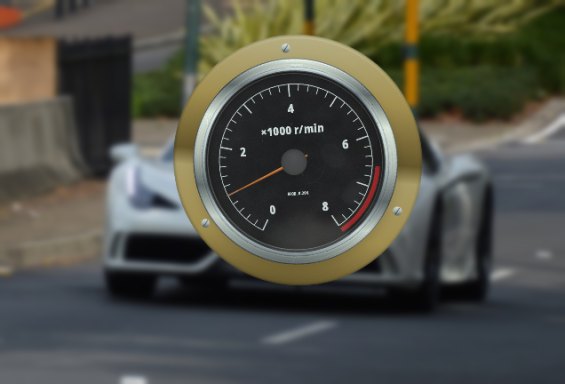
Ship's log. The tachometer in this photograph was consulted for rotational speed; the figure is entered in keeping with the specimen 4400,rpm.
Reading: 1000,rpm
